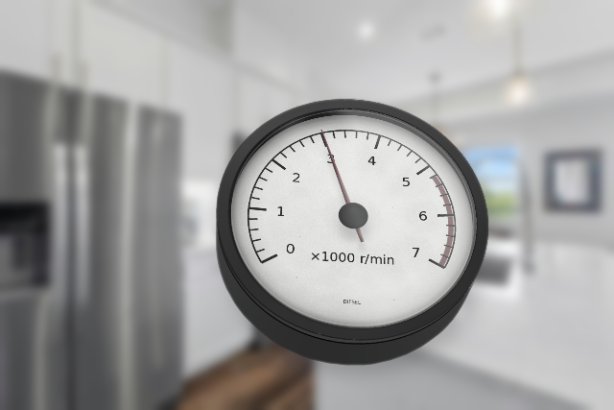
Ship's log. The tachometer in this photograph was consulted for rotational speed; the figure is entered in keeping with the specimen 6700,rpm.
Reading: 3000,rpm
